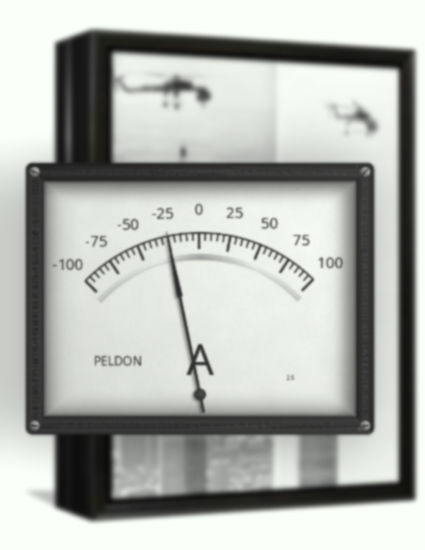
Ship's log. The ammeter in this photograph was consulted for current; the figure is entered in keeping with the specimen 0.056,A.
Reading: -25,A
